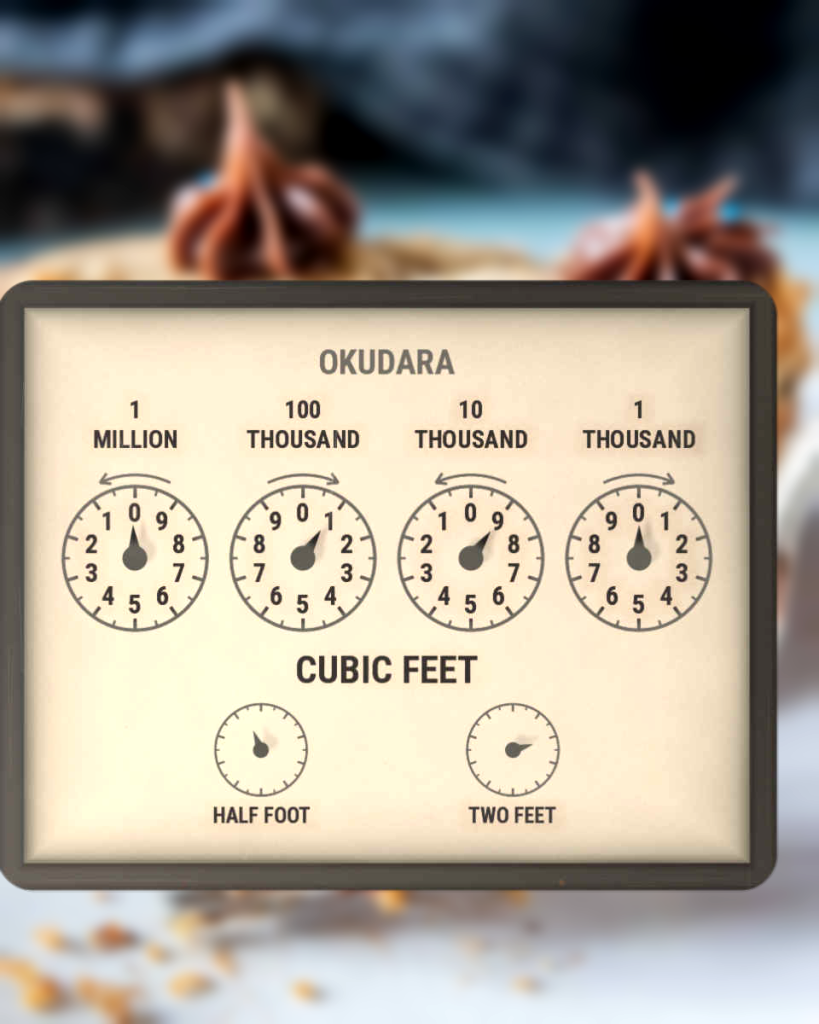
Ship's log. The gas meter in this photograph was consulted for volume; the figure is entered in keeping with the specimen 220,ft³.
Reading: 9000,ft³
